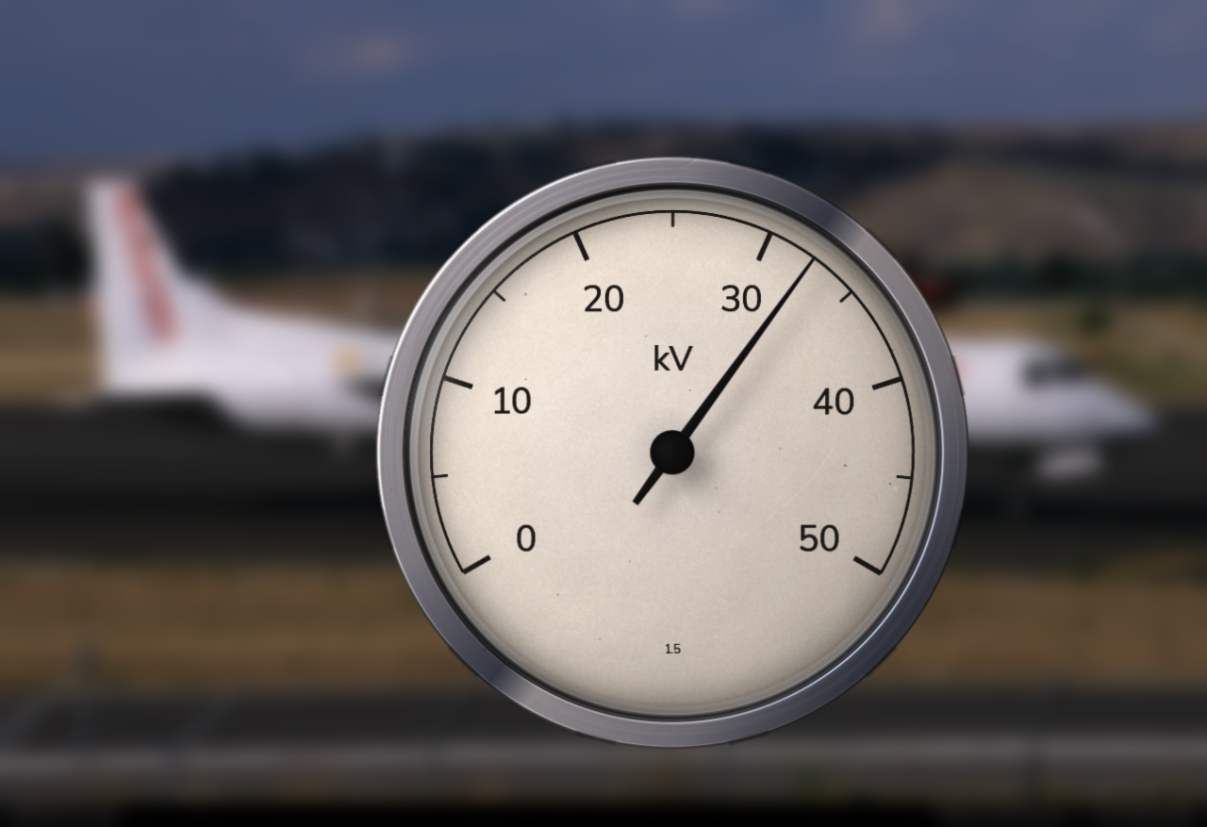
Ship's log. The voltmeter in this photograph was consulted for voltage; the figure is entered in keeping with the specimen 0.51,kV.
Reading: 32.5,kV
